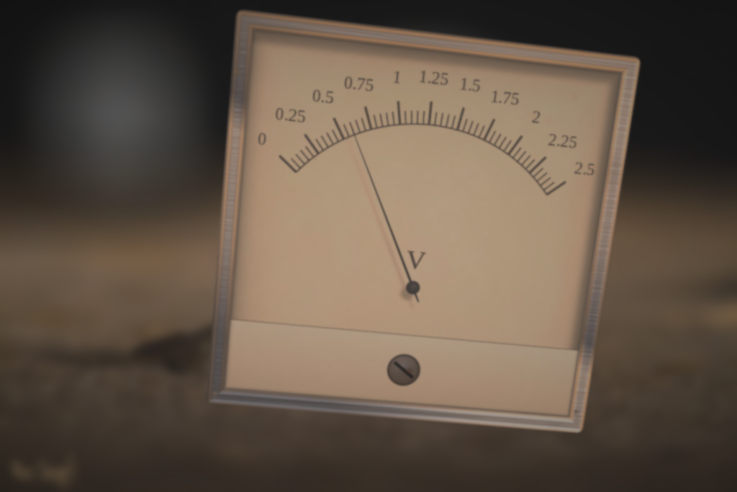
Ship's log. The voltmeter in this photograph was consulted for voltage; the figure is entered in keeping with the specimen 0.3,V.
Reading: 0.6,V
